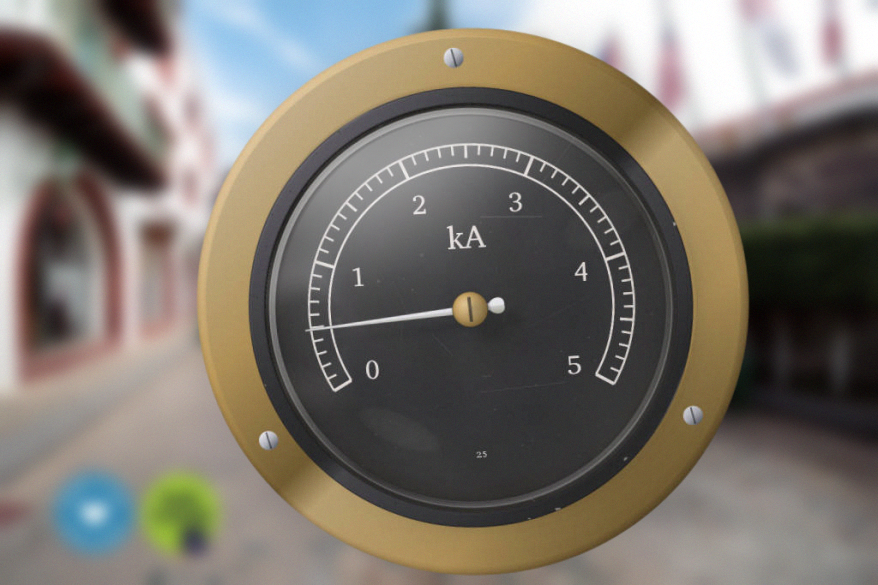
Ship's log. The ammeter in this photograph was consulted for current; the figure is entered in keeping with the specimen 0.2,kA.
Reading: 0.5,kA
